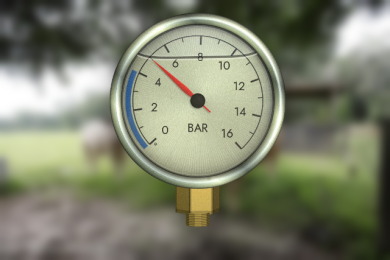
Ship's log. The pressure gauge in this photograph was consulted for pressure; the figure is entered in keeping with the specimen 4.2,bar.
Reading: 5,bar
